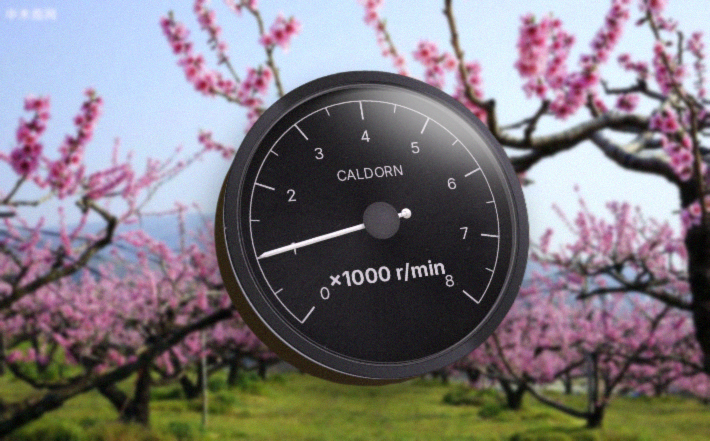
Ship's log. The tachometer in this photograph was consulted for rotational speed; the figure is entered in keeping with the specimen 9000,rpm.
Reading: 1000,rpm
